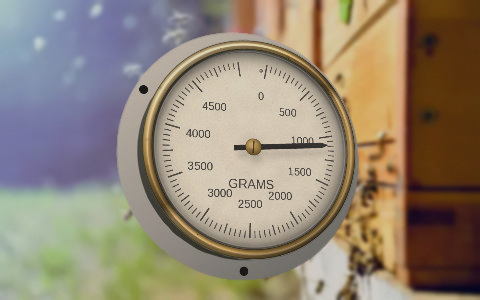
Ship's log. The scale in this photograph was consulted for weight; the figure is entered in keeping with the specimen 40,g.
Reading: 1100,g
